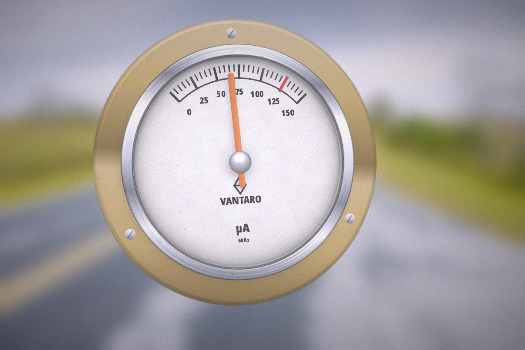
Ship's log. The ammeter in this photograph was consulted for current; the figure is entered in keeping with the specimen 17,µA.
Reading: 65,µA
